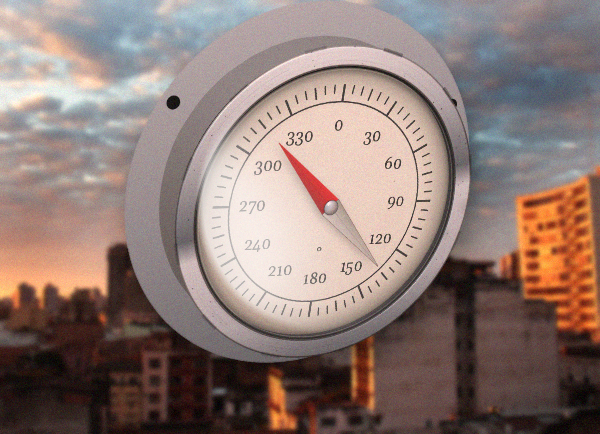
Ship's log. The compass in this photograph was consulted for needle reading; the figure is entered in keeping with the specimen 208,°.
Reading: 315,°
